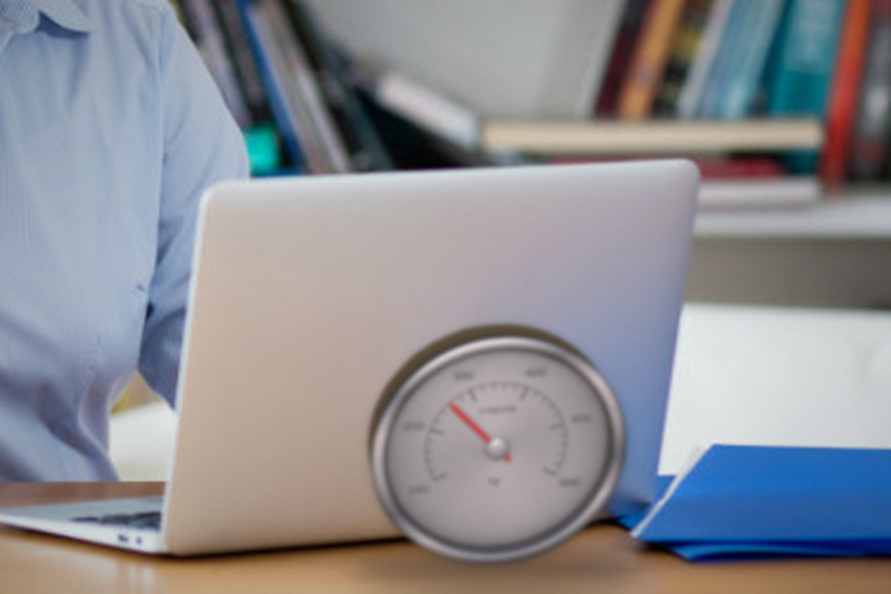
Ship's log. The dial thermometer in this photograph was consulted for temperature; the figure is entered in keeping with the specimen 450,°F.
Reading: 260,°F
